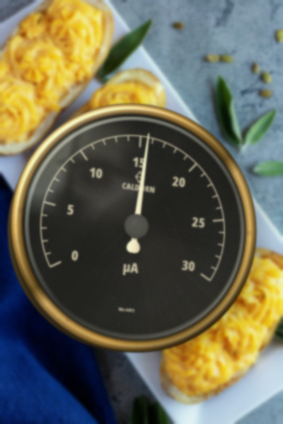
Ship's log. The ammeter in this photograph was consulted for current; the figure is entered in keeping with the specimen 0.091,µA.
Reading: 15.5,µA
